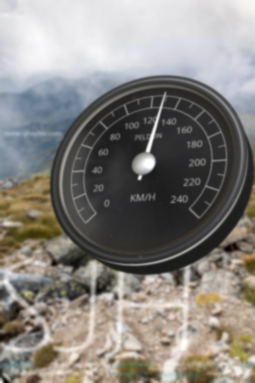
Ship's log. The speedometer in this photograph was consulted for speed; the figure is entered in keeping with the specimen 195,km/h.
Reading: 130,km/h
